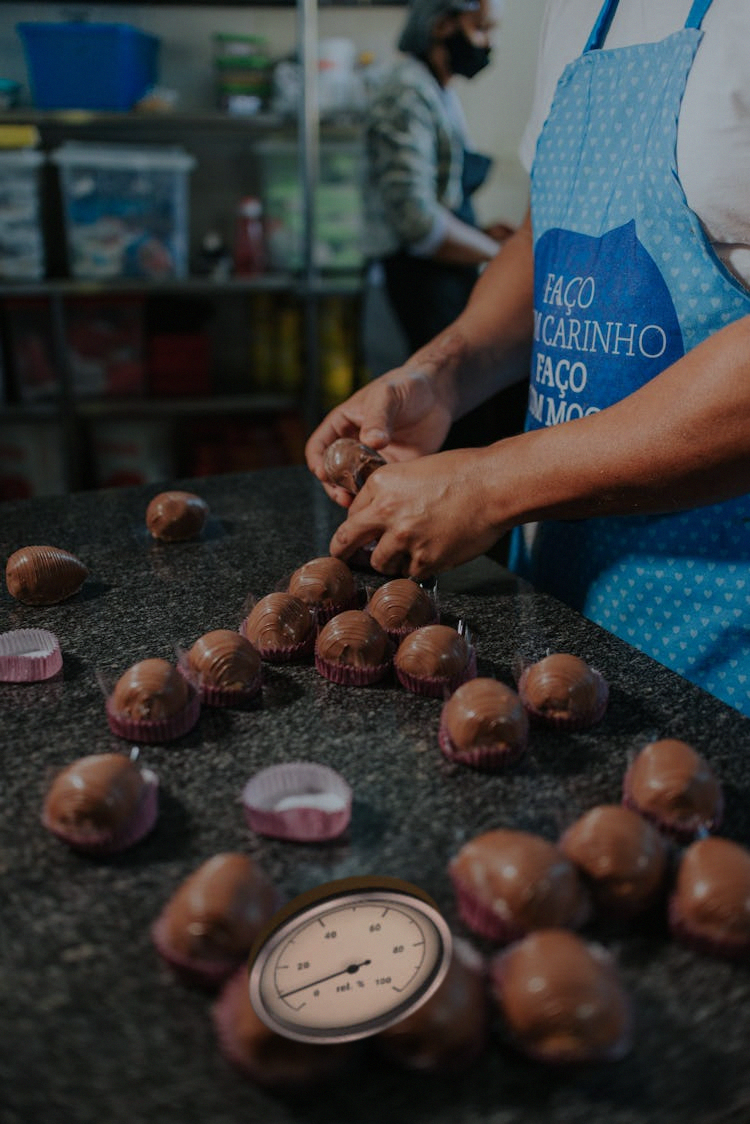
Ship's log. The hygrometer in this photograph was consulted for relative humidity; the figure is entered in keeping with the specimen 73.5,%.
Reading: 10,%
